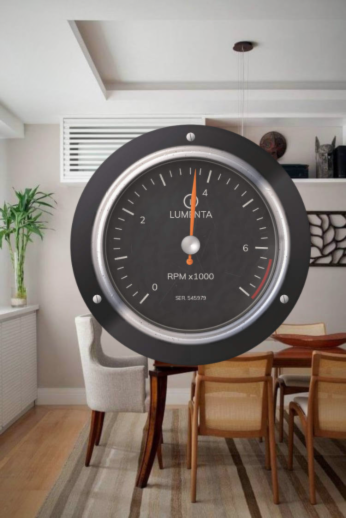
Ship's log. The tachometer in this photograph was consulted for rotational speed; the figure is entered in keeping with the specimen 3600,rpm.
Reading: 3700,rpm
